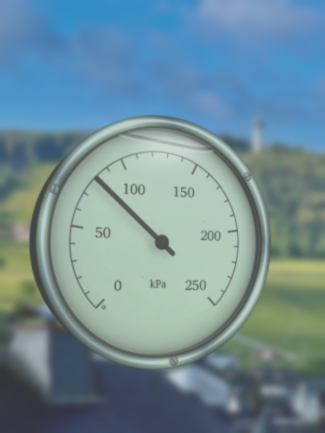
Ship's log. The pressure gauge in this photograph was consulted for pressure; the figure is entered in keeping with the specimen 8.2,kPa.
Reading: 80,kPa
